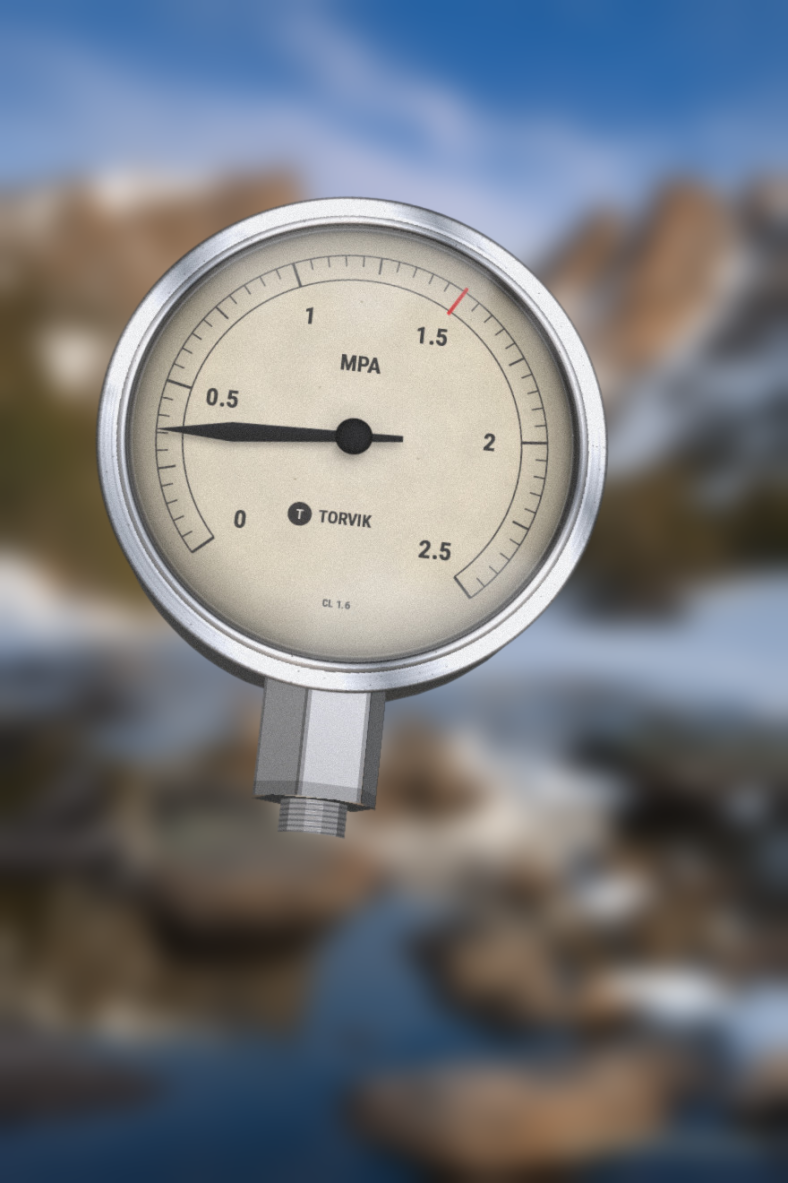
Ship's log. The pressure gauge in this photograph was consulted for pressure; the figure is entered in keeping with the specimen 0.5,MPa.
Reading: 0.35,MPa
